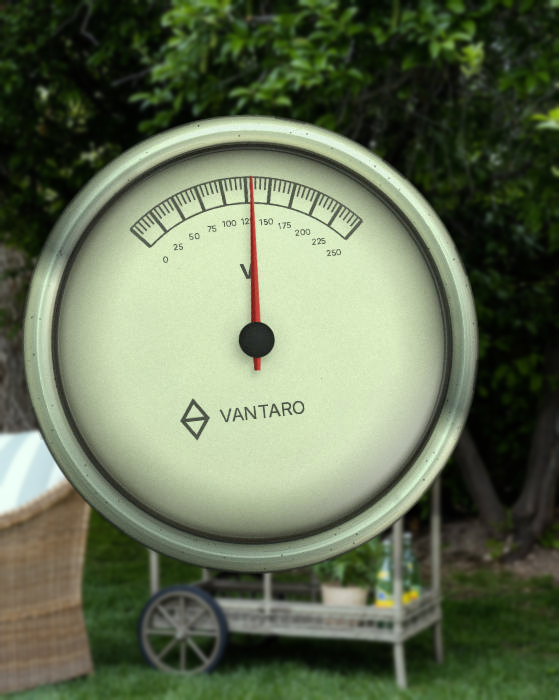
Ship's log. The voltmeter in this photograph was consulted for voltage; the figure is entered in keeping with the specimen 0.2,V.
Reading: 130,V
